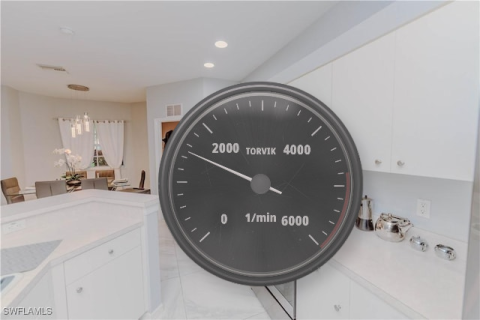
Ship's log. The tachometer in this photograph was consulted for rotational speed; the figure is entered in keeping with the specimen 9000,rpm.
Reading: 1500,rpm
